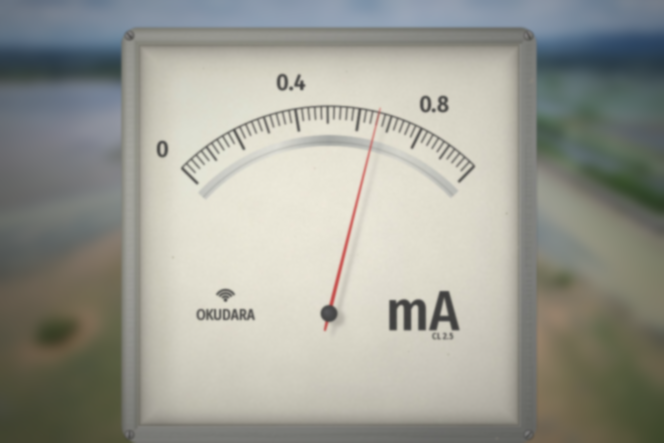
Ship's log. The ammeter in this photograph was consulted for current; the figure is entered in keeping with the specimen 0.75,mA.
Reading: 0.66,mA
